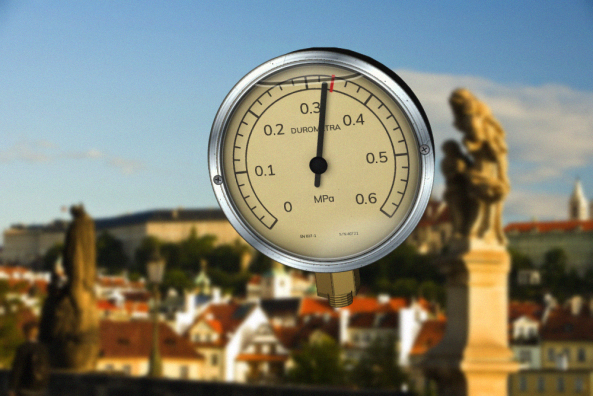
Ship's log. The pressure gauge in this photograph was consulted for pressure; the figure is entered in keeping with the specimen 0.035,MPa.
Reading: 0.33,MPa
